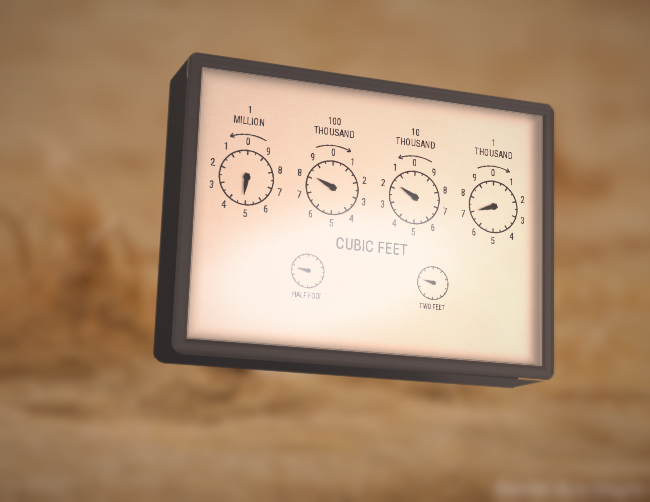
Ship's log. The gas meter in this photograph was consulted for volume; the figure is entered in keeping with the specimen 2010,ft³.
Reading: 481700,ft³
